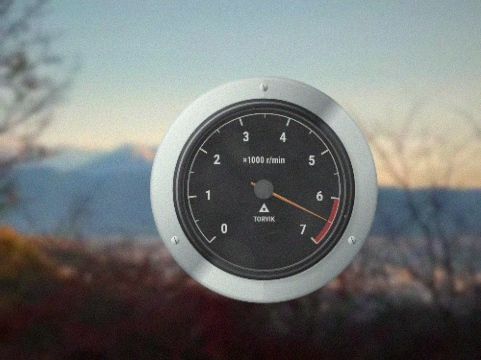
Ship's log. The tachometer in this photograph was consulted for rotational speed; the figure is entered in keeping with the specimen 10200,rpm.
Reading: 6500,rpm
